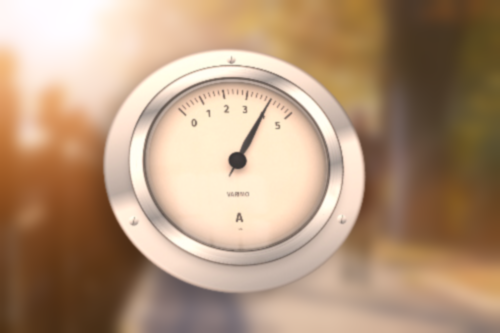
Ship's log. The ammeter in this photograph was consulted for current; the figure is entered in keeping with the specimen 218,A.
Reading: 4,A
